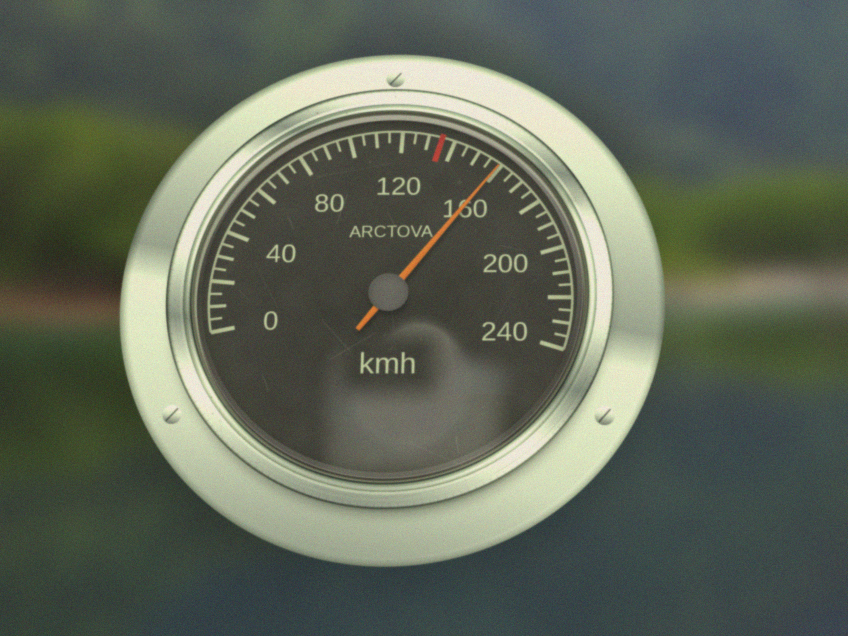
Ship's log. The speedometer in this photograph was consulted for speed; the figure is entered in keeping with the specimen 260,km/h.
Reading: 160,km/h
